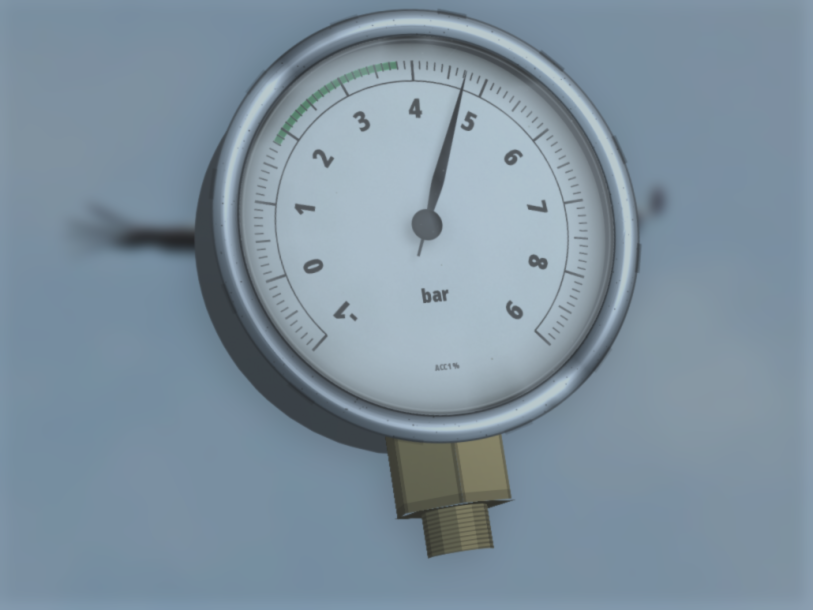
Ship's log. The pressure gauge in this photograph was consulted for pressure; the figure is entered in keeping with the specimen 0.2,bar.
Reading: 4.7,bar
